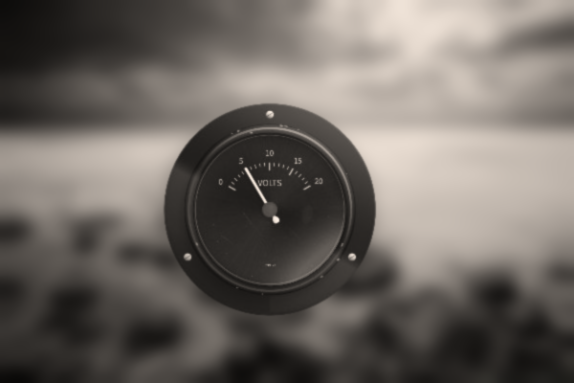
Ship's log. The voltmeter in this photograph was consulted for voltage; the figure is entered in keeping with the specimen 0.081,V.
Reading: 5,V
